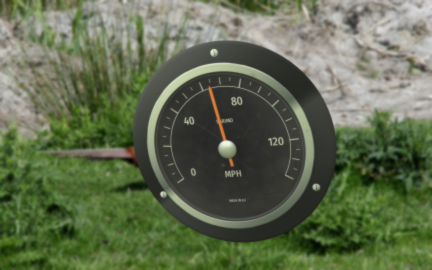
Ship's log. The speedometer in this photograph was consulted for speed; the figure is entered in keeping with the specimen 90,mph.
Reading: 65,mph
